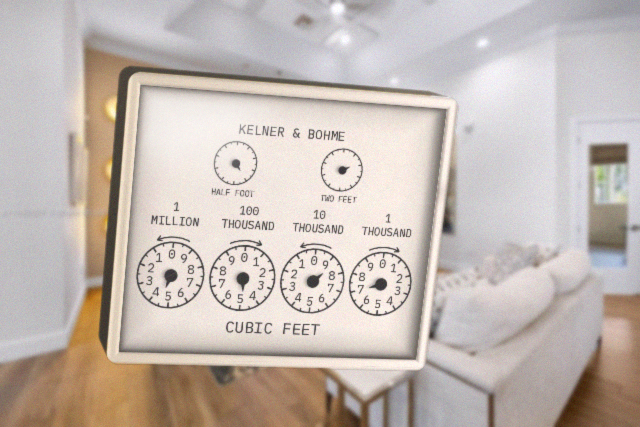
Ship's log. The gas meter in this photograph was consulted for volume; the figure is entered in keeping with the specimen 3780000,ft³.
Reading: 448700,ft³
